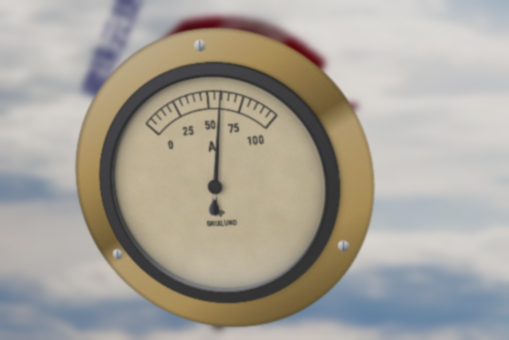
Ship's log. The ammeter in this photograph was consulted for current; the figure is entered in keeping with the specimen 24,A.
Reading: 60,A
